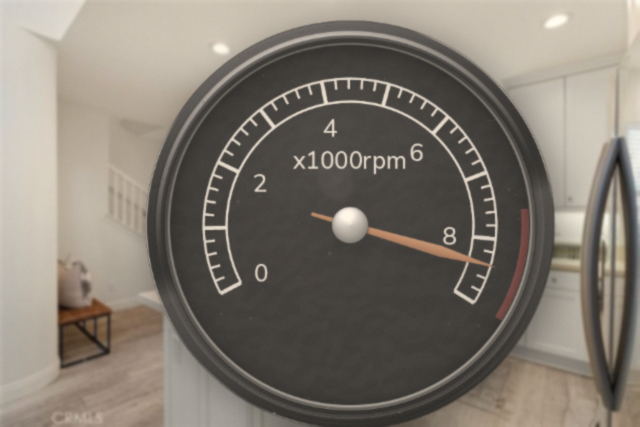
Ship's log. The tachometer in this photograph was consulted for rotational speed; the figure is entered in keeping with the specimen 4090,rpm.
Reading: 8400,rpm
